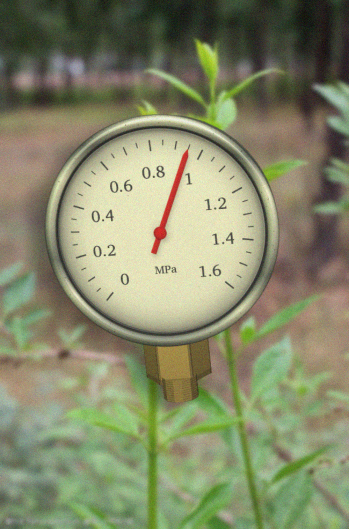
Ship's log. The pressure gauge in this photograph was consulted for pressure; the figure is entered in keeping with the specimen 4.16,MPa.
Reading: 0.95,MPa
